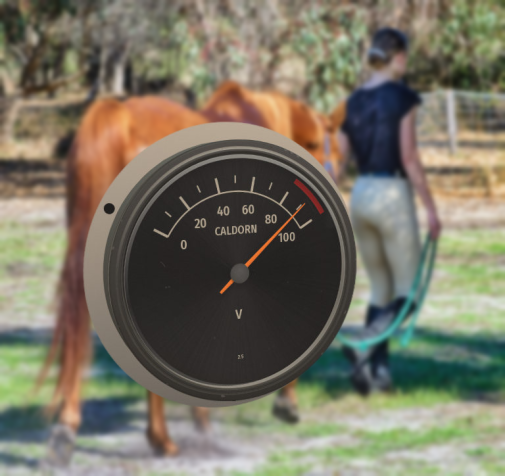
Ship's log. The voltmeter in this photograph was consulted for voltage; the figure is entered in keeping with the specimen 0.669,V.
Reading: 90,V
